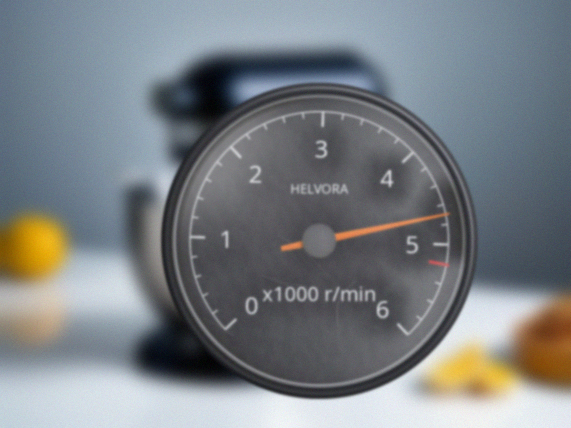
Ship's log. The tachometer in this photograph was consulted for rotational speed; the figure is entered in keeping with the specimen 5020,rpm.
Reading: 4700,rpm
